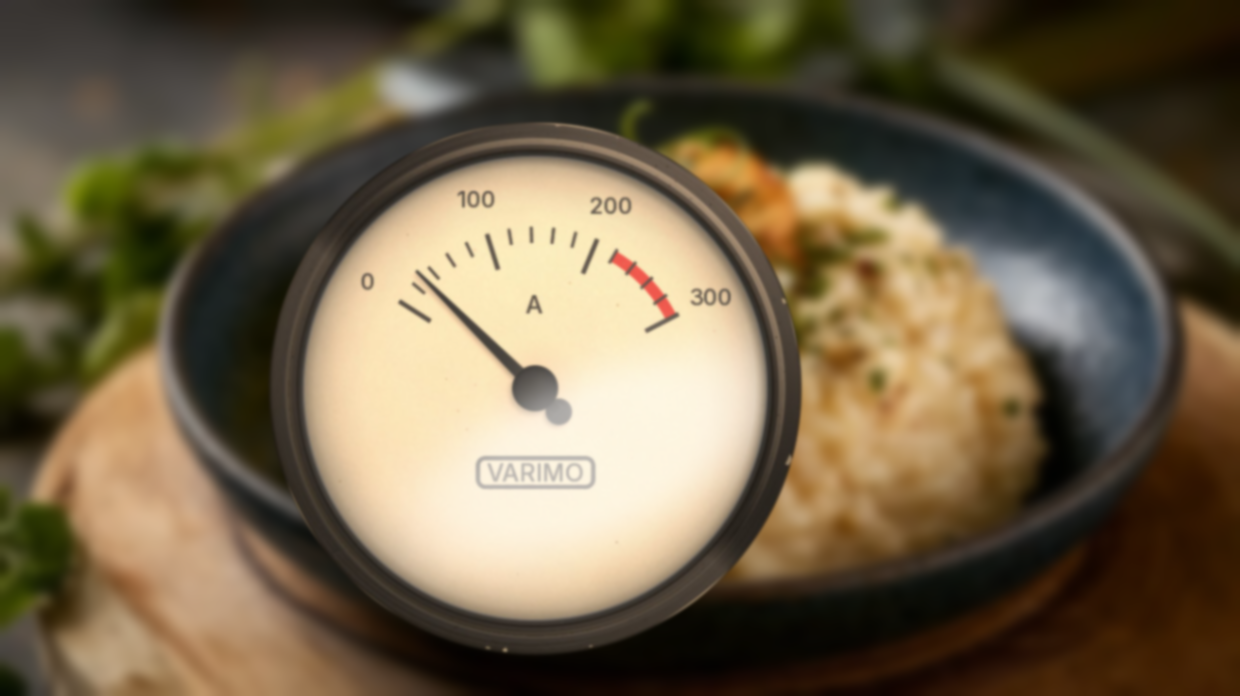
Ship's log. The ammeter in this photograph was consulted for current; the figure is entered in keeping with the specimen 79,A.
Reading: 30,A
